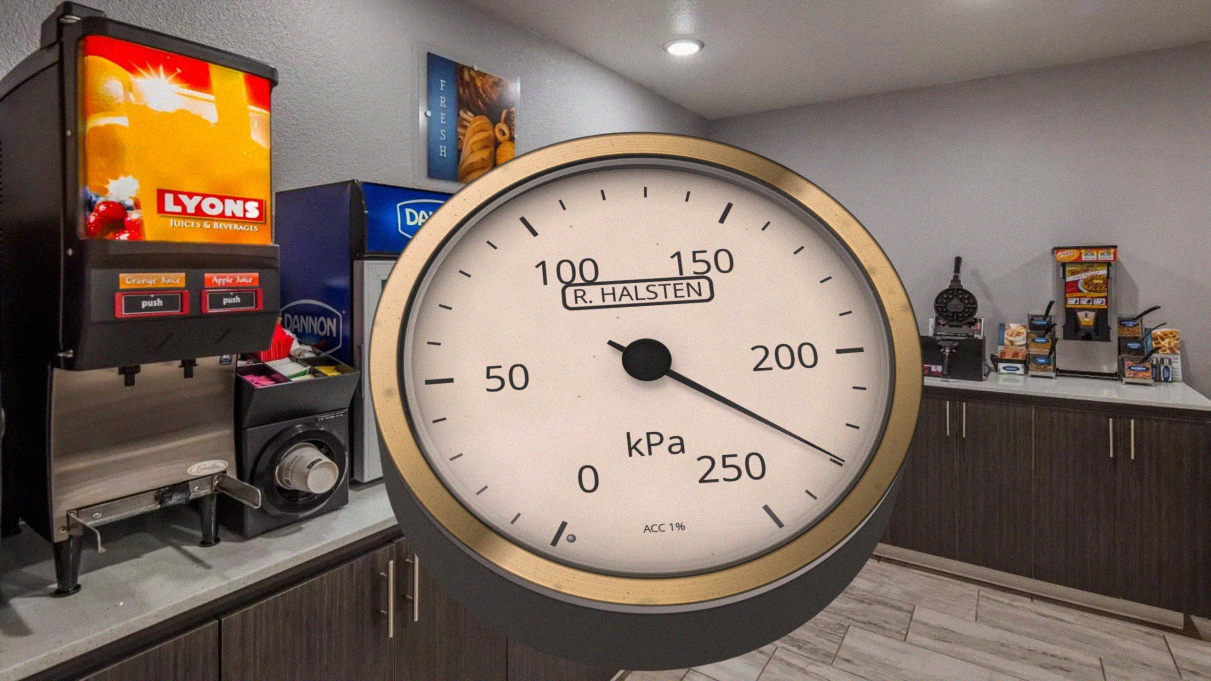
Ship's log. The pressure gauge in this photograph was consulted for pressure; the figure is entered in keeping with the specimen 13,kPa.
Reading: 230,kPa
